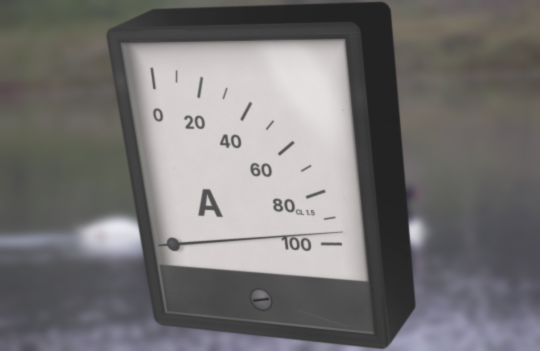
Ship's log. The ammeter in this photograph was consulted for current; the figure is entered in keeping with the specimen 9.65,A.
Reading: 95,A
